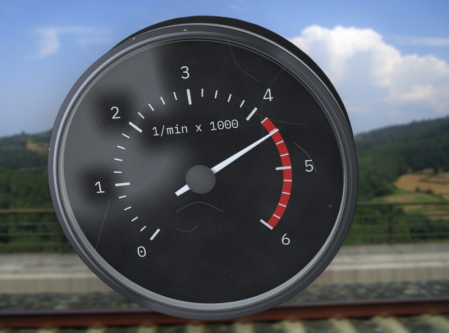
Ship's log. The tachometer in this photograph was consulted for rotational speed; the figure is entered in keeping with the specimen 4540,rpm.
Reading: 4400,rpm
